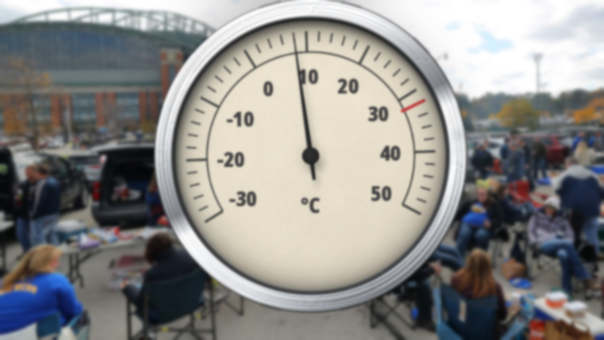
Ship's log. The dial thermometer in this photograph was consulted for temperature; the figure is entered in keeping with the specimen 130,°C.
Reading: 8,°C
